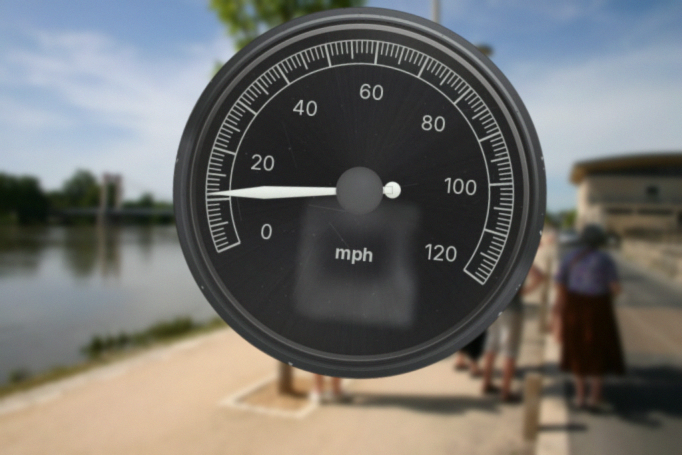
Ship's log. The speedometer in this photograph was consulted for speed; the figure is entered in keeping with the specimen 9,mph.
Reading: 11,mph
